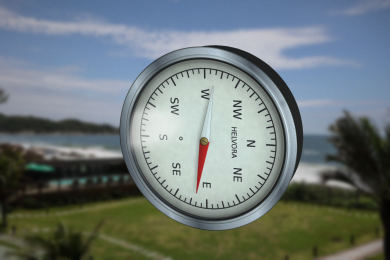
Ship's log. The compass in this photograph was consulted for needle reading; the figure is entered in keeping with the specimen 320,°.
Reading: 100,°
